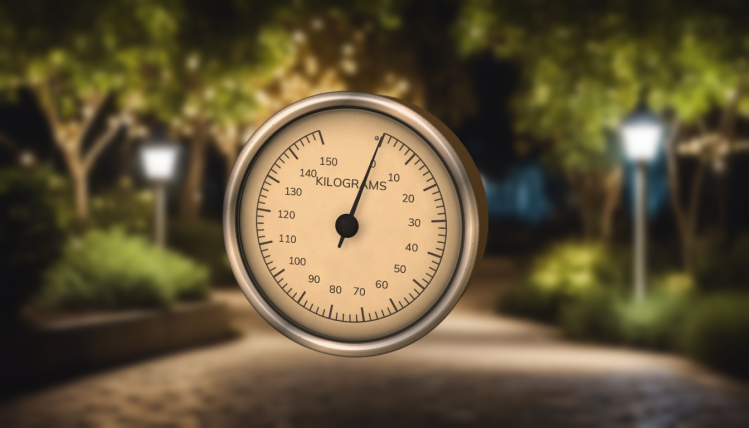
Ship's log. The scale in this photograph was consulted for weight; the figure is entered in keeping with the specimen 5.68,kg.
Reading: 0,kg
